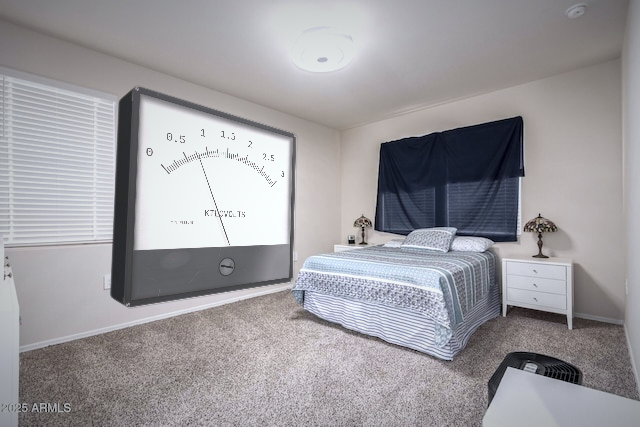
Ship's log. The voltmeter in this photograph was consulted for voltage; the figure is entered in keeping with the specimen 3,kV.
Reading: 0.75,kV
